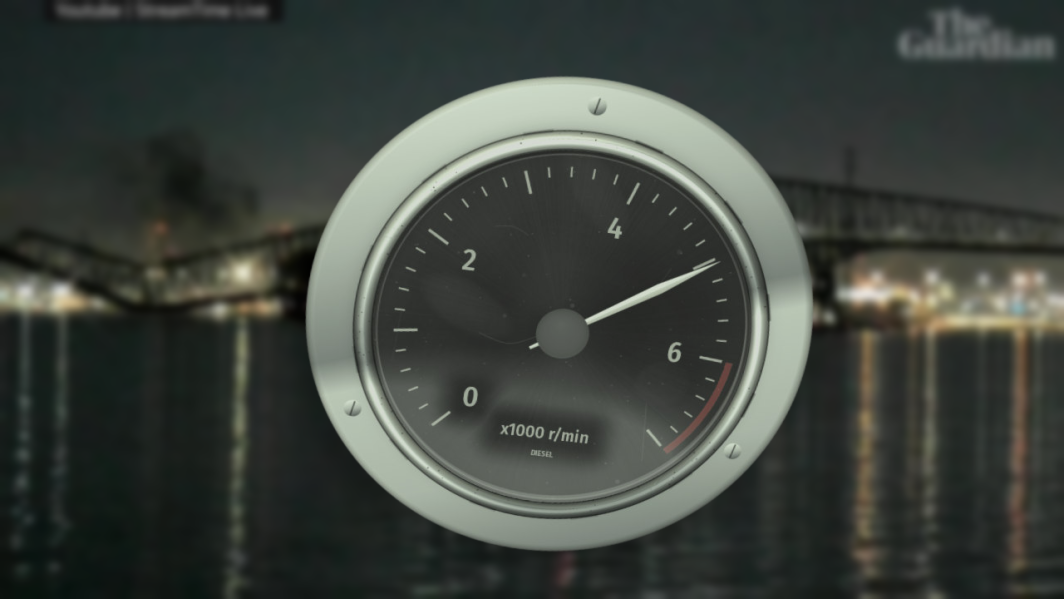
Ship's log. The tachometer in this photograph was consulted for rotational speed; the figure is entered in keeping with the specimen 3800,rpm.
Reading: 5000,rpm
